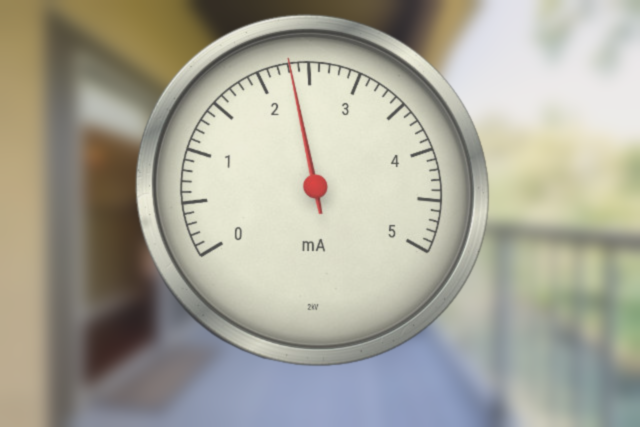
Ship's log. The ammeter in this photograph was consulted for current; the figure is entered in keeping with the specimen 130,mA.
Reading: 2.3,mA
